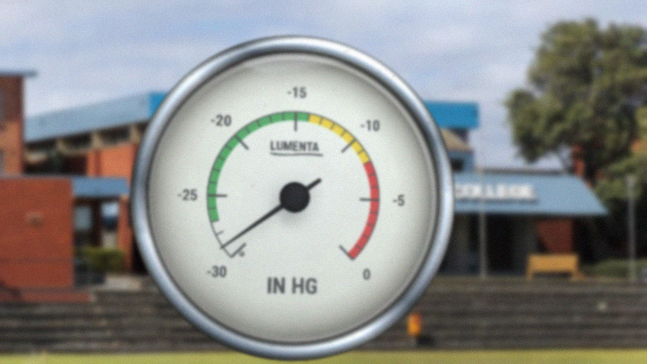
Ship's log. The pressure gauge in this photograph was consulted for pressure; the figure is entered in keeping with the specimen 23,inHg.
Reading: -29,inHg
